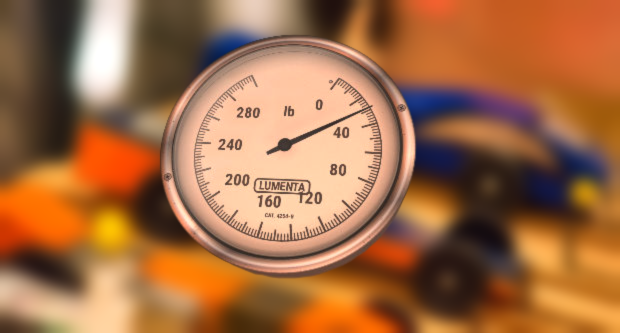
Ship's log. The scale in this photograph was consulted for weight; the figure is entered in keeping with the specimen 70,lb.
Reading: 30,lb
